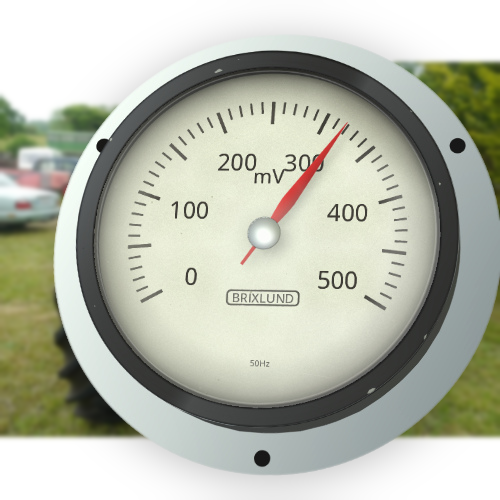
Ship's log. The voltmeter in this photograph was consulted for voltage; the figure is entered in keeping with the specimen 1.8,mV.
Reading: 320,mV
